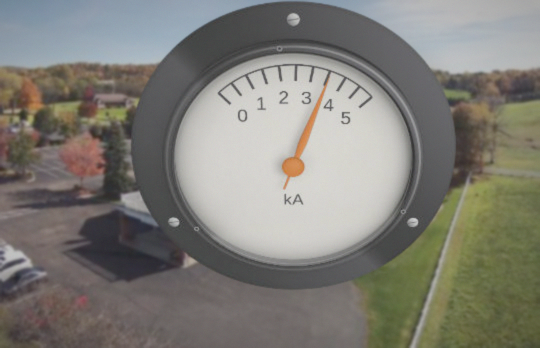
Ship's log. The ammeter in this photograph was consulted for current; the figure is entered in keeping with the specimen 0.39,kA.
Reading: 3.5,kA
